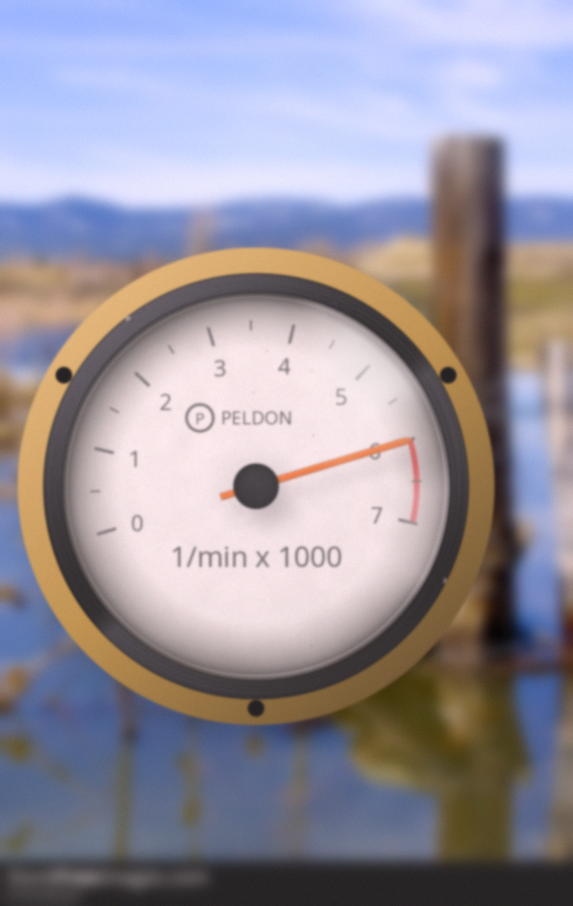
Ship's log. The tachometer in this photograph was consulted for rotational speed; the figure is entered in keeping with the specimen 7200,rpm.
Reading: 6000,rpm
